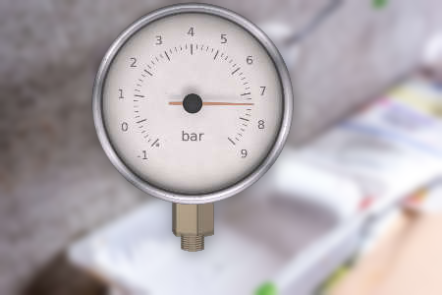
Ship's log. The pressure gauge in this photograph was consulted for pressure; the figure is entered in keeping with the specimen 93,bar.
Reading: 7.4,bar
